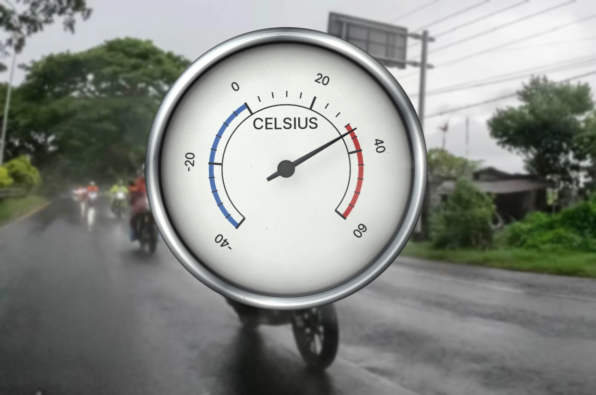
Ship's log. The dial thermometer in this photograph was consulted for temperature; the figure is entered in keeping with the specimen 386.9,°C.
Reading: 34,°C
